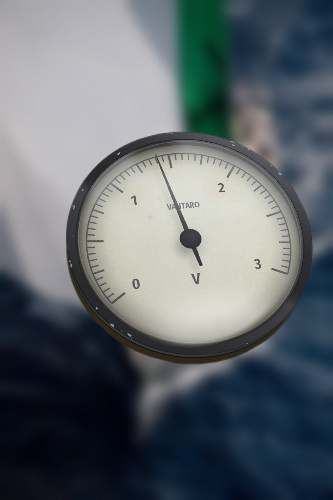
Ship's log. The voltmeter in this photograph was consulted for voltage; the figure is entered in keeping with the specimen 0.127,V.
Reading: 1.4,V
